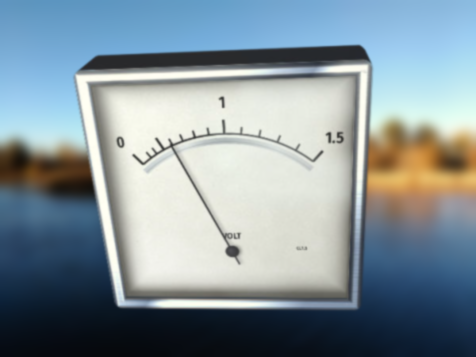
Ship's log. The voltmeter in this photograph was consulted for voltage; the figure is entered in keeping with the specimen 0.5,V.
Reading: 0.6,V
